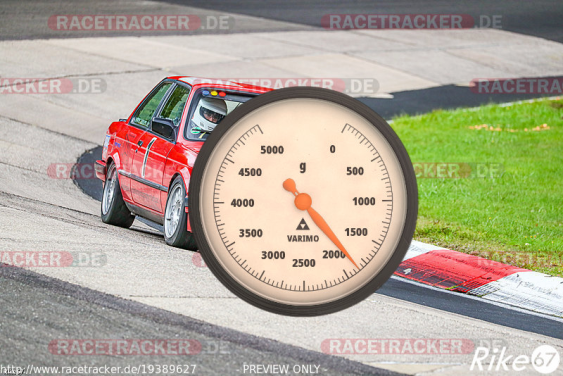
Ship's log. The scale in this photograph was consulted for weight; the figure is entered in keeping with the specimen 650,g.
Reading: 1850,g
